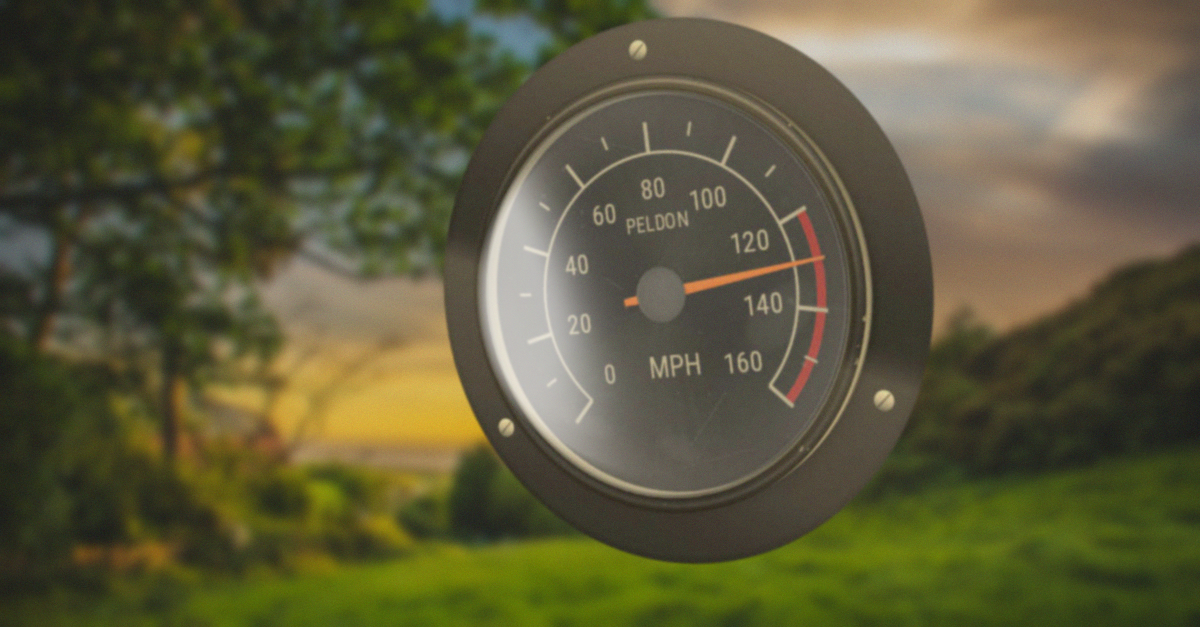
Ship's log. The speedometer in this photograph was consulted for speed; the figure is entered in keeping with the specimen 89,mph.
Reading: 130,mph
